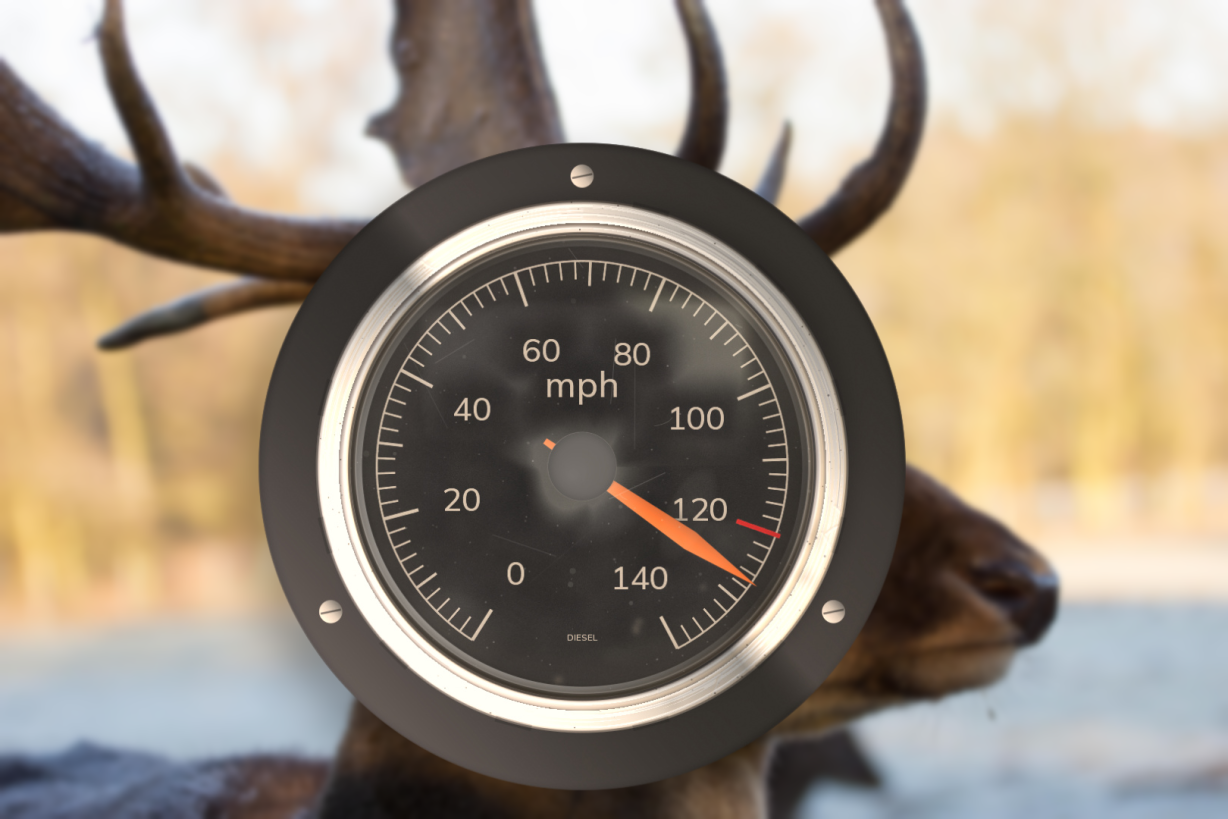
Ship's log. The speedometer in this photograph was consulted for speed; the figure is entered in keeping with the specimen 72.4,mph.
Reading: 127,mph
